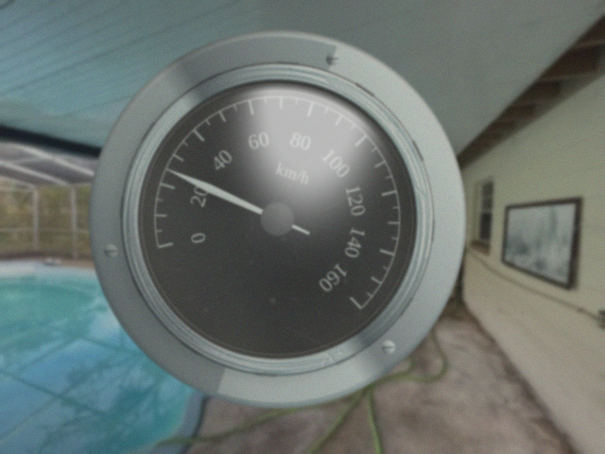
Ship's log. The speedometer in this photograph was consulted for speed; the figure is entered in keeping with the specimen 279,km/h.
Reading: 25,km/h
